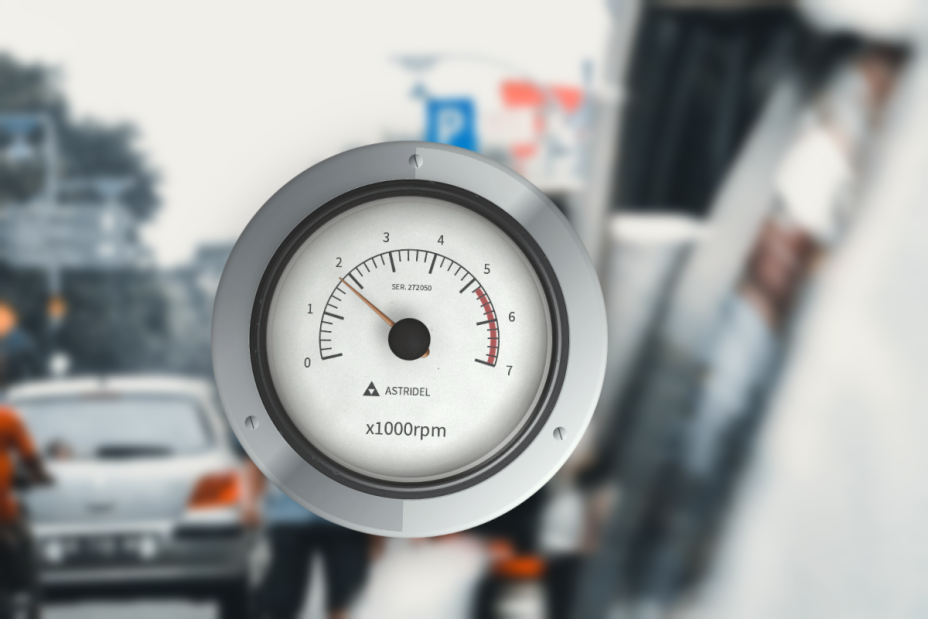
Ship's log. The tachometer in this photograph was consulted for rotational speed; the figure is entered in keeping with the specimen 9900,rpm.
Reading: 1800,rpm
